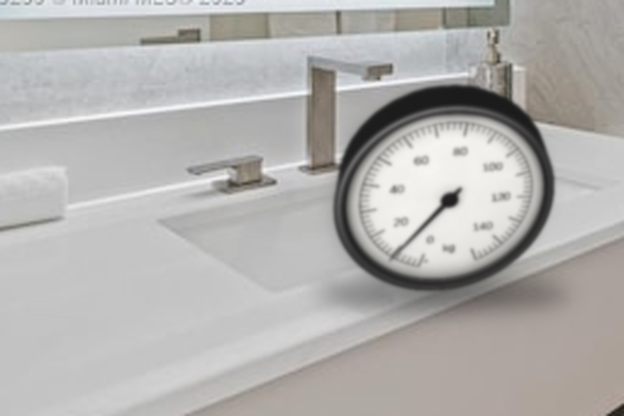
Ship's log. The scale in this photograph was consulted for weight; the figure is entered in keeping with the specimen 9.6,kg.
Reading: 10,kg
